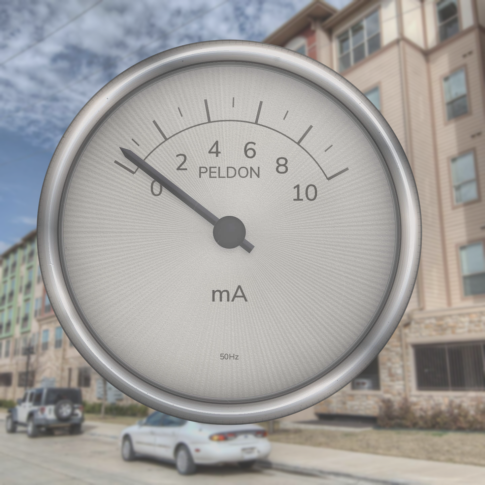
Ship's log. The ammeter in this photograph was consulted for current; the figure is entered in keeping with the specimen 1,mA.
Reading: 0.5,mA
